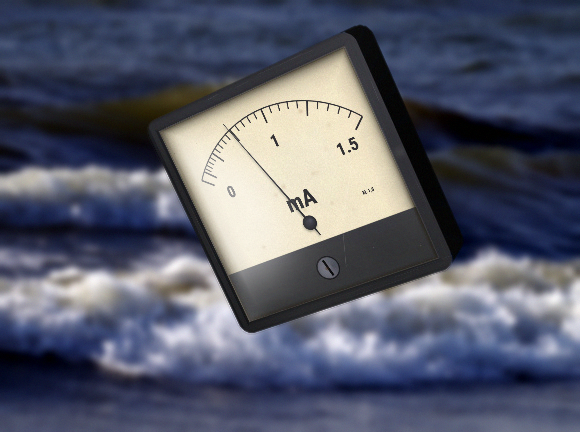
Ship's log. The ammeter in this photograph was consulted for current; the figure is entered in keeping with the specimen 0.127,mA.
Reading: 0.75,mA
